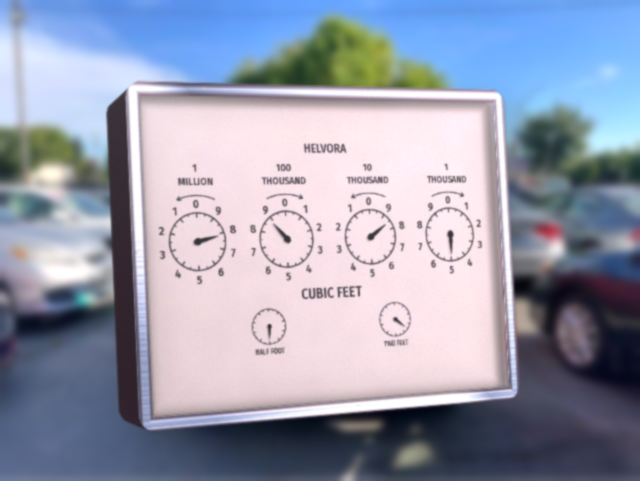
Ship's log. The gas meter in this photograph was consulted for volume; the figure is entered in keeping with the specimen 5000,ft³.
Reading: 788500,ft³
